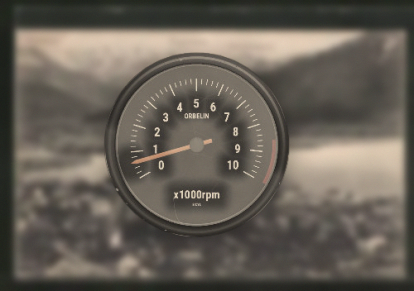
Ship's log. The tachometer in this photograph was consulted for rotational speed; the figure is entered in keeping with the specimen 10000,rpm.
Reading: 600,rpm
